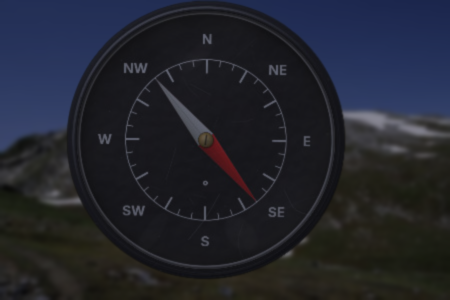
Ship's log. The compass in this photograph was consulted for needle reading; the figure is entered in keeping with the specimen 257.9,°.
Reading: 140,°
